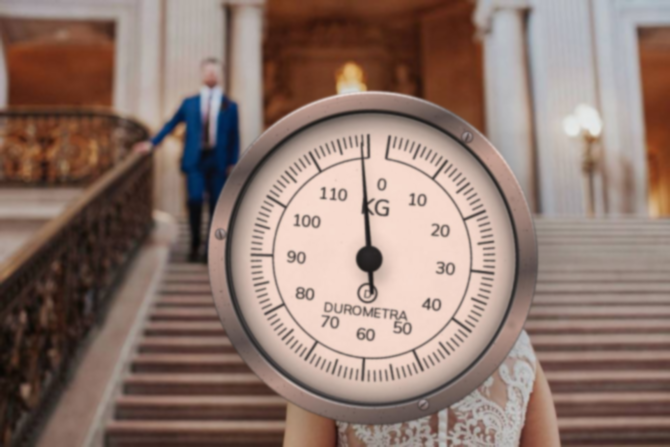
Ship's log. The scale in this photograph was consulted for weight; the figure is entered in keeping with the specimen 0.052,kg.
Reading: 119,kg
